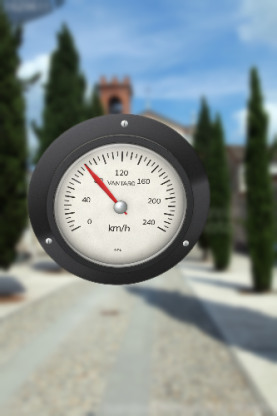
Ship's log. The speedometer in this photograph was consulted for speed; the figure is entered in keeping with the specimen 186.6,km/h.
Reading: 80,km/h
